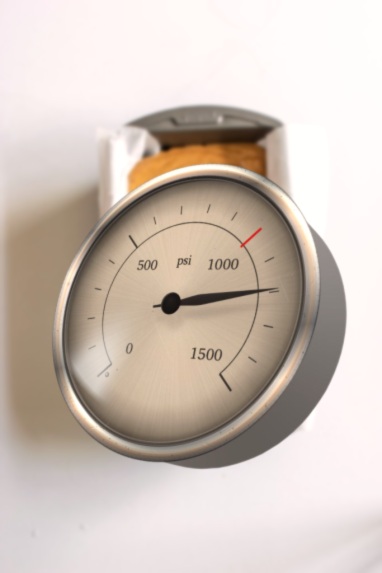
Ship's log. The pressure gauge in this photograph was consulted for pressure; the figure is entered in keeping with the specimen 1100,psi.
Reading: 1200,psi
